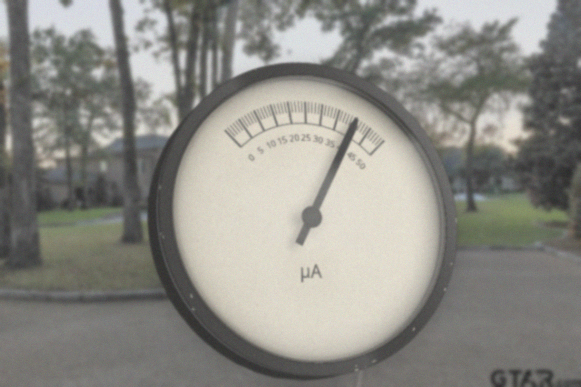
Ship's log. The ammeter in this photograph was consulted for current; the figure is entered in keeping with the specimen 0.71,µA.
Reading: 40,µA
